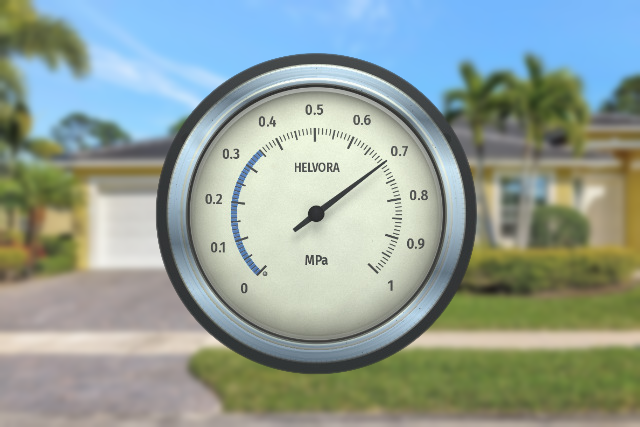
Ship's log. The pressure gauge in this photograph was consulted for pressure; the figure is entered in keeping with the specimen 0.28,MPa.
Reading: 0.7,MPa
